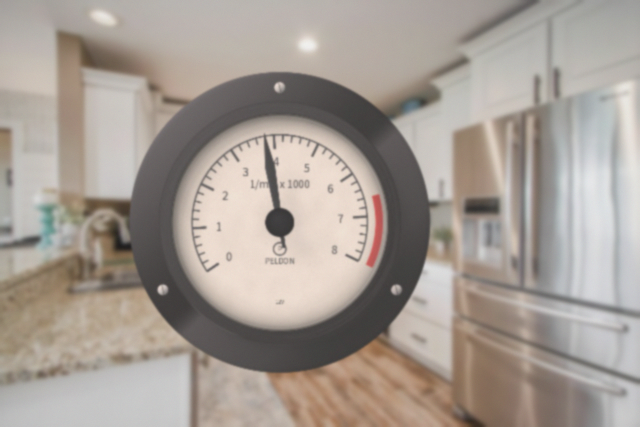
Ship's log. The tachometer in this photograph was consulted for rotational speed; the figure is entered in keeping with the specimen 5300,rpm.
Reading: 3800,rpm
